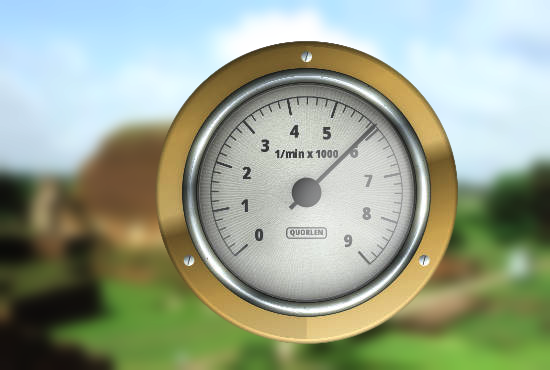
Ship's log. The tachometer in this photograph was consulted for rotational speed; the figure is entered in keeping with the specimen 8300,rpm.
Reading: 5900,rpm
